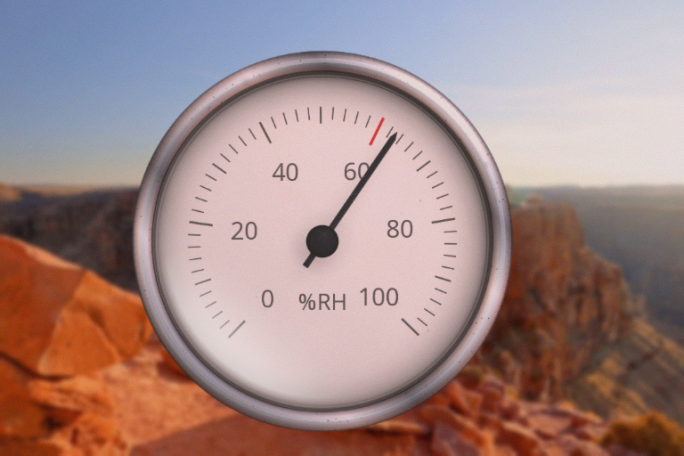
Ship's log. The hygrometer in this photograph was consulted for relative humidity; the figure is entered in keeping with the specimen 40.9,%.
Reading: 63,%
